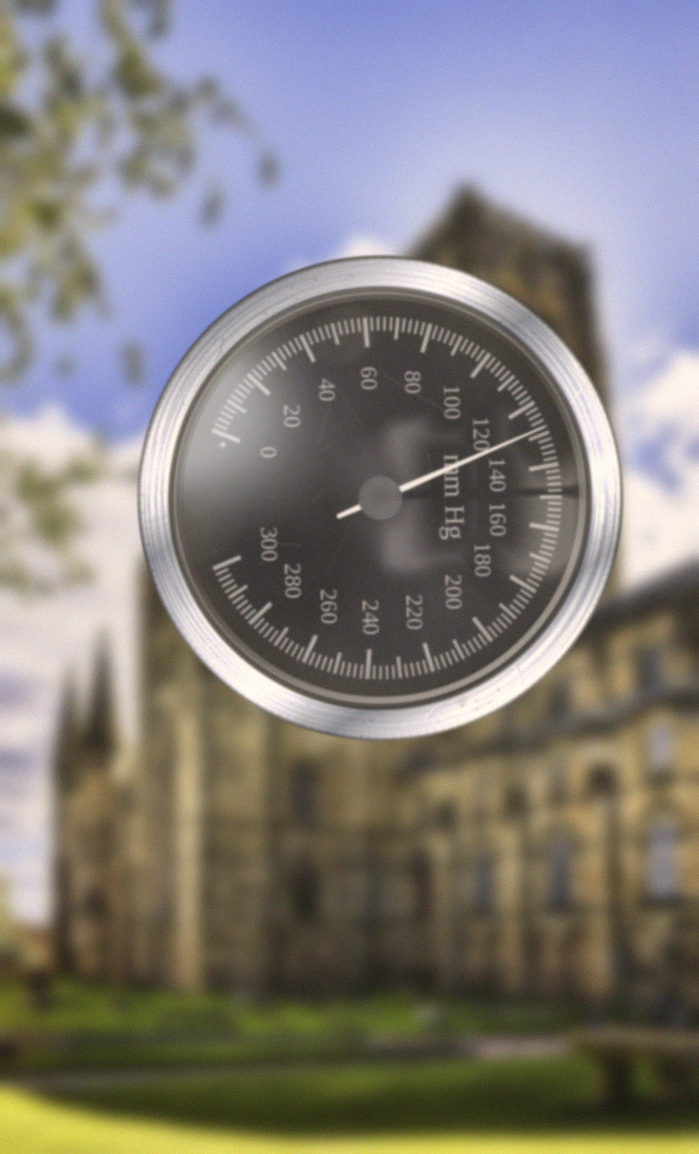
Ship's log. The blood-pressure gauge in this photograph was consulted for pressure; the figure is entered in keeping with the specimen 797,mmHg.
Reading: 128,mmHg
